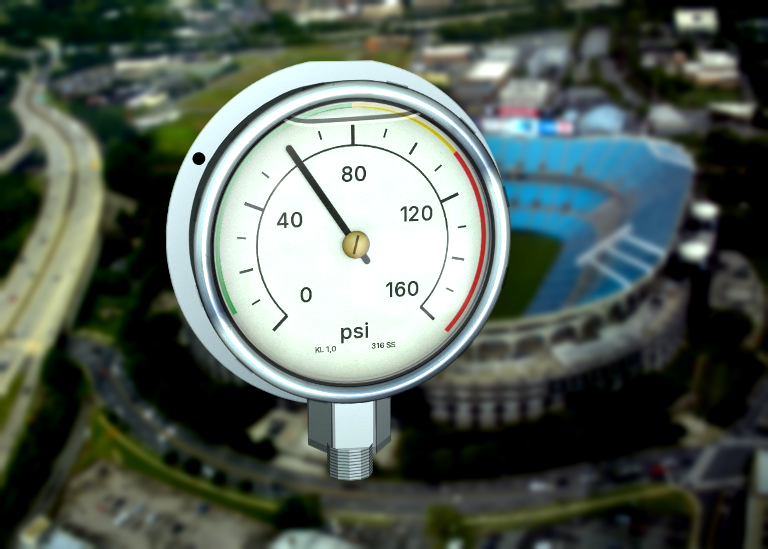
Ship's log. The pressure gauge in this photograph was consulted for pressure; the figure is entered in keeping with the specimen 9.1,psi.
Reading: 60,psi
